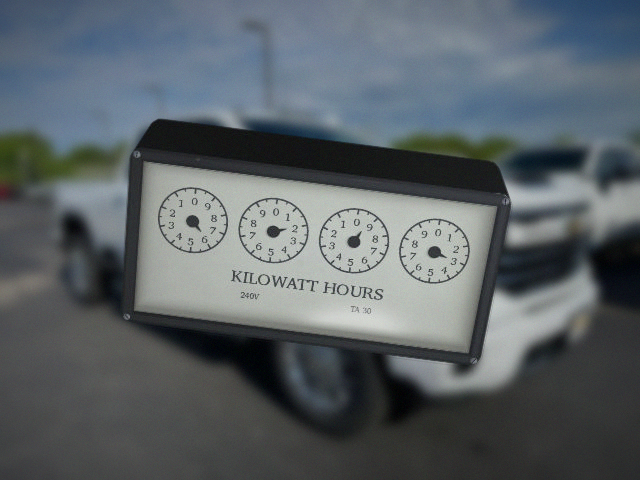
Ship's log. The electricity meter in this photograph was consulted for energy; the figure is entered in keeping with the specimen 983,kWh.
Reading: 6193,kWh
